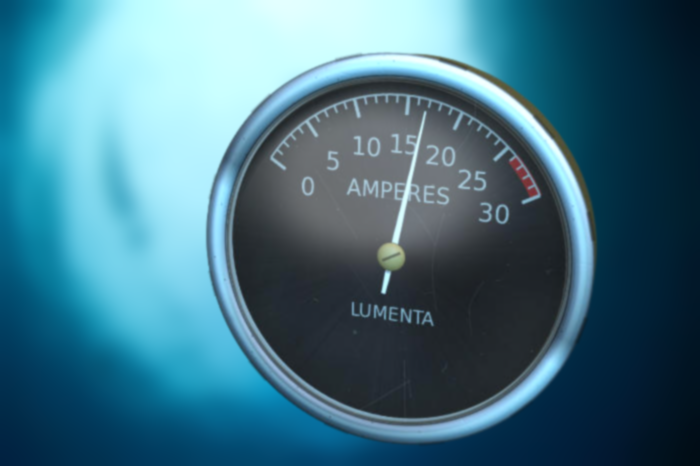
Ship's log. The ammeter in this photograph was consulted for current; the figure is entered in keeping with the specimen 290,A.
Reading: 17,A
